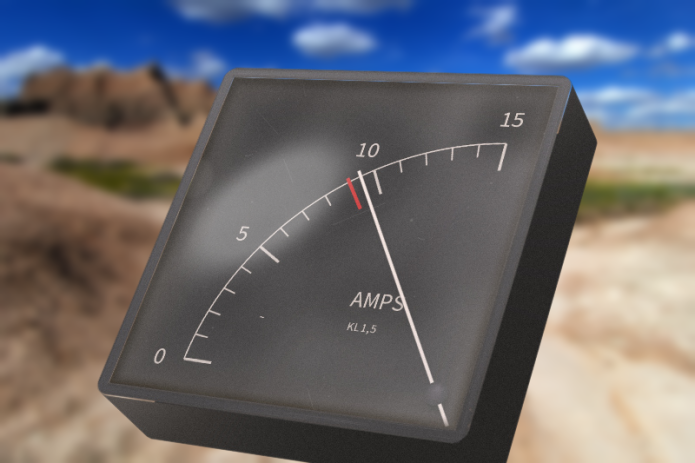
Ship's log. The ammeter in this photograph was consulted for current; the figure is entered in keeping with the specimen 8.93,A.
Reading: 9.5,A
